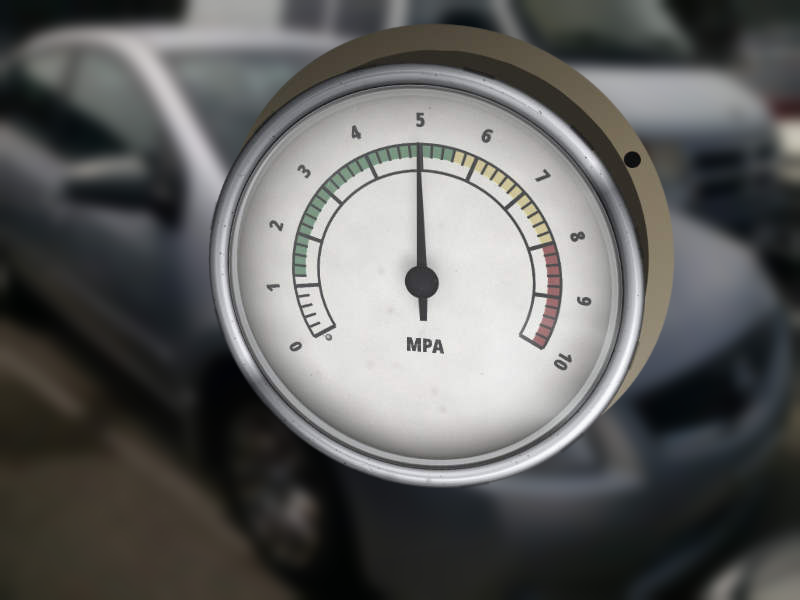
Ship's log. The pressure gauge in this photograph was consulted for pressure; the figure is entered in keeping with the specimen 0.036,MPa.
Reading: 5,MPa
